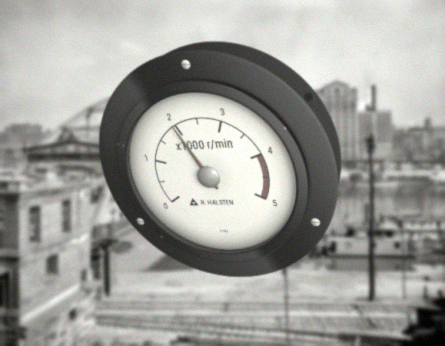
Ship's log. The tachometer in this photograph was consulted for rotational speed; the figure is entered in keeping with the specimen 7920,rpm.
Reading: 2000,rpm
